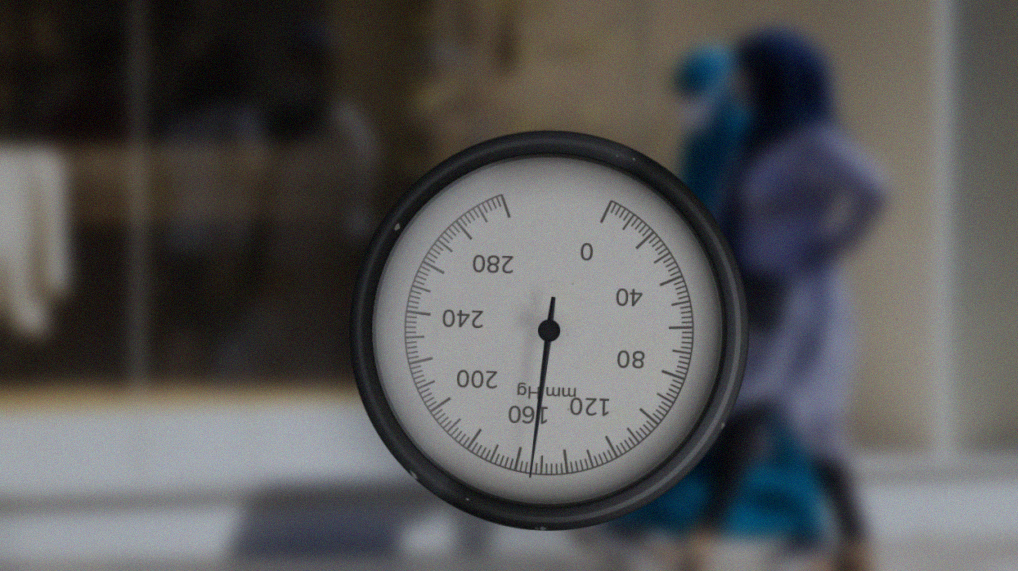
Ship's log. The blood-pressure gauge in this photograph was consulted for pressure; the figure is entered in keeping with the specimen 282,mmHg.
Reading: 154,mmHg
